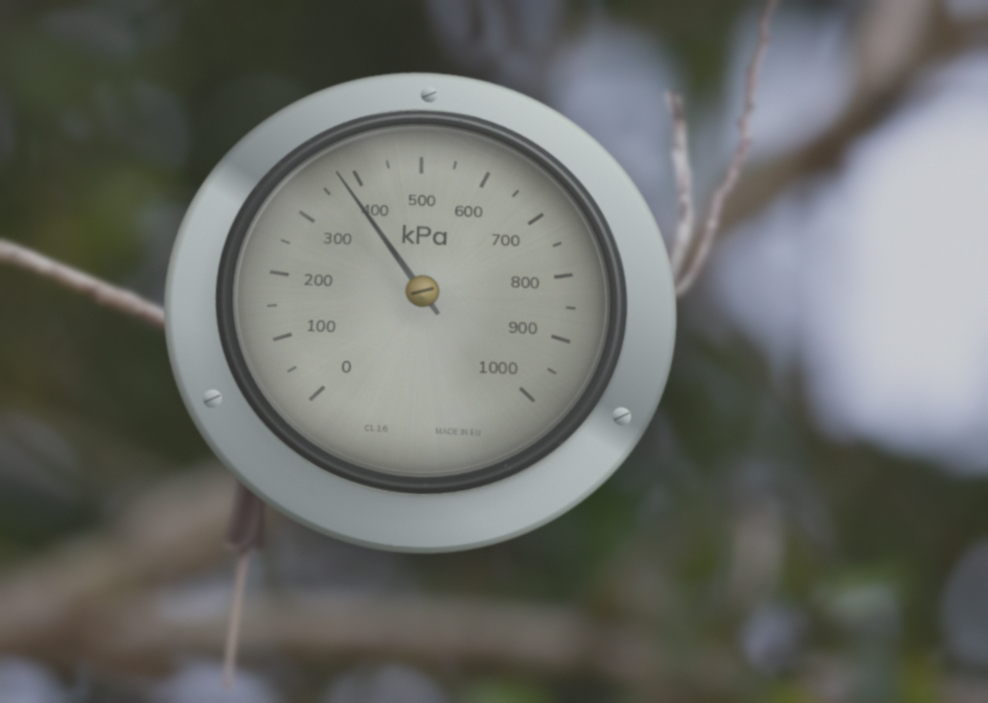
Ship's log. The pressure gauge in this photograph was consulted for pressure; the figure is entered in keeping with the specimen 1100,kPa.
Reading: 375,kPa
